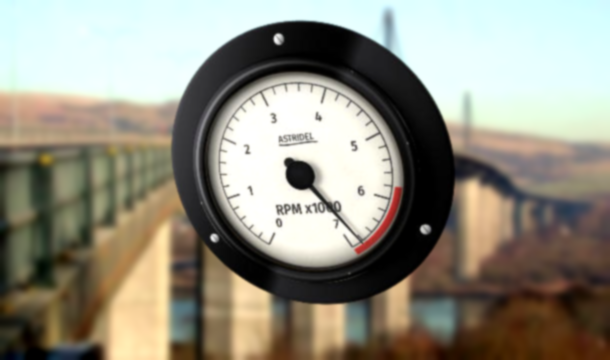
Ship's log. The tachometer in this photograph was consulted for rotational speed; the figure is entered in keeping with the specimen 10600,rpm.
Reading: 6800,rpm
